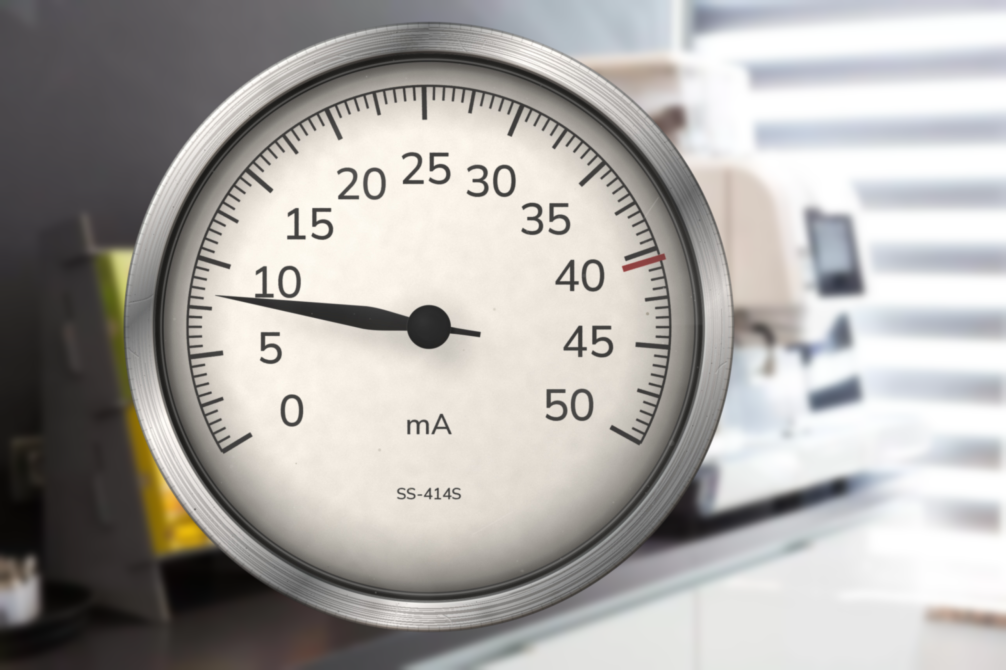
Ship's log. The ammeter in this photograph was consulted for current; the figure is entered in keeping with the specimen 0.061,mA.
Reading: 8.25,mA
